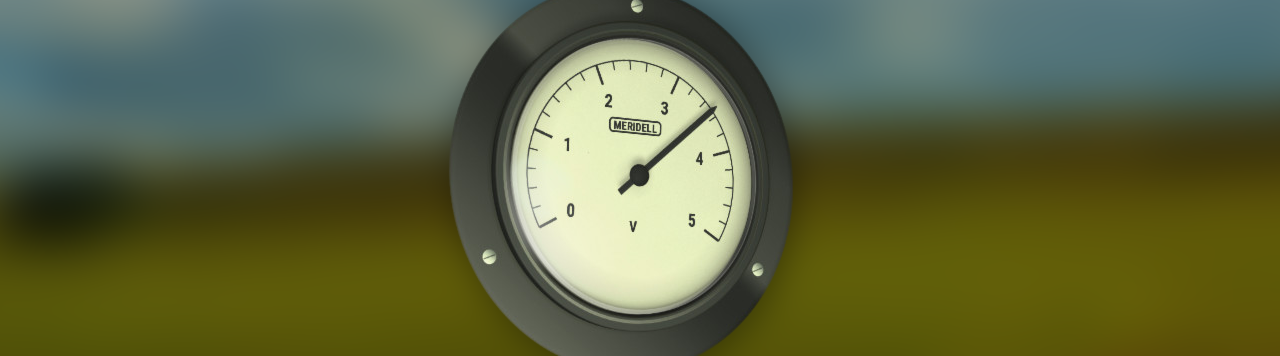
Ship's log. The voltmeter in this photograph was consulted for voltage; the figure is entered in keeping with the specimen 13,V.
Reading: 3.5,V
